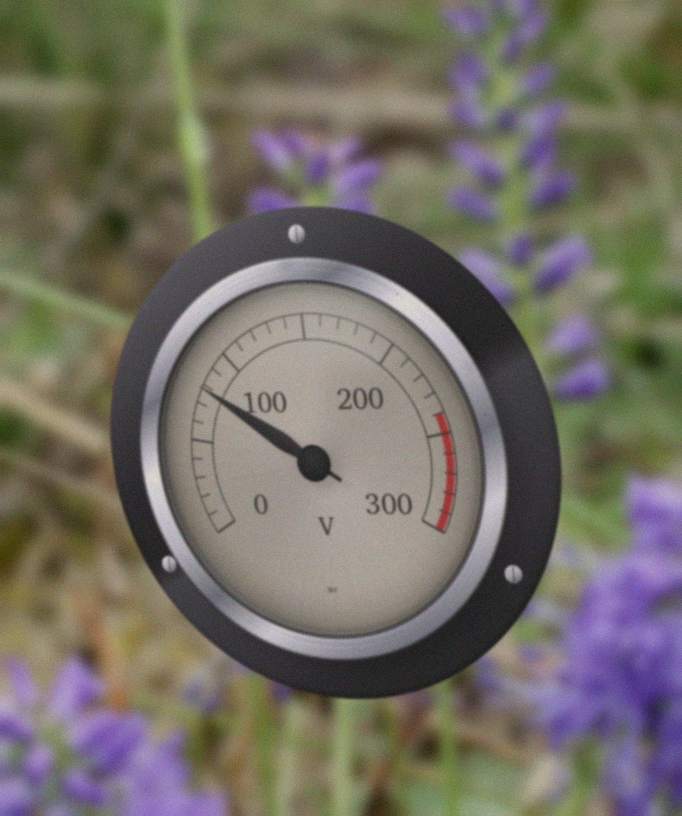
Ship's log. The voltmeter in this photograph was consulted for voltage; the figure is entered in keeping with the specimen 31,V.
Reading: 80,V
